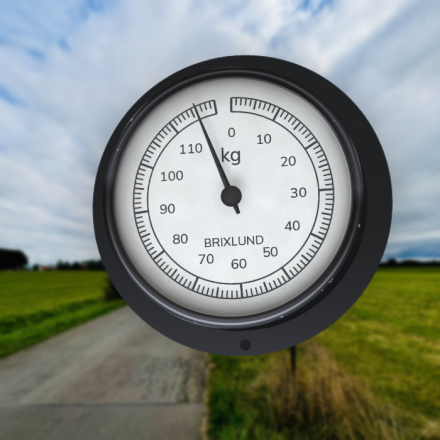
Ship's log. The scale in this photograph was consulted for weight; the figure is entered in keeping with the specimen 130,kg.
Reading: 116,kg
